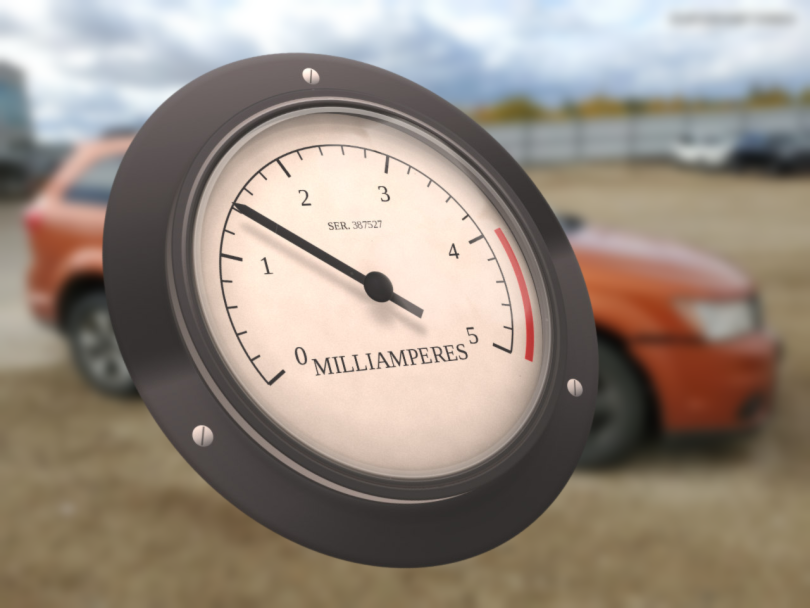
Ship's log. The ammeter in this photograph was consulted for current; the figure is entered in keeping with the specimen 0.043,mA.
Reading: 1.4,mA
